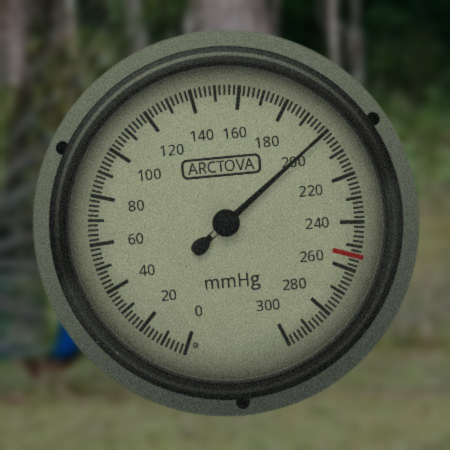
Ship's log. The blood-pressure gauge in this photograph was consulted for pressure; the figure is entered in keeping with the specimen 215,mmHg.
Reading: 200,mmHg
